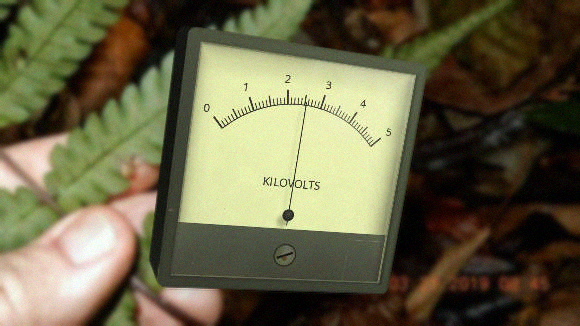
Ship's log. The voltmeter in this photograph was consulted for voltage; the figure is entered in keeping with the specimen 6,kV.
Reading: 2.5,kV
